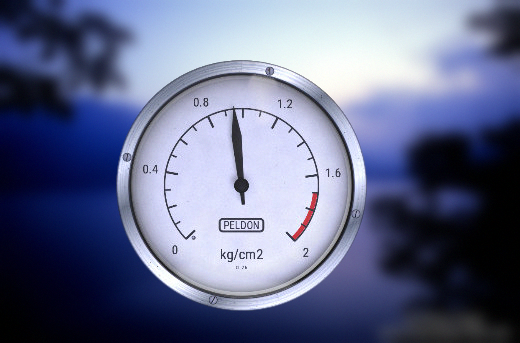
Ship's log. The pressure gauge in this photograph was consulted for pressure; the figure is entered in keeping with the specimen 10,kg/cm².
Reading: 0.95,kg/cm²
